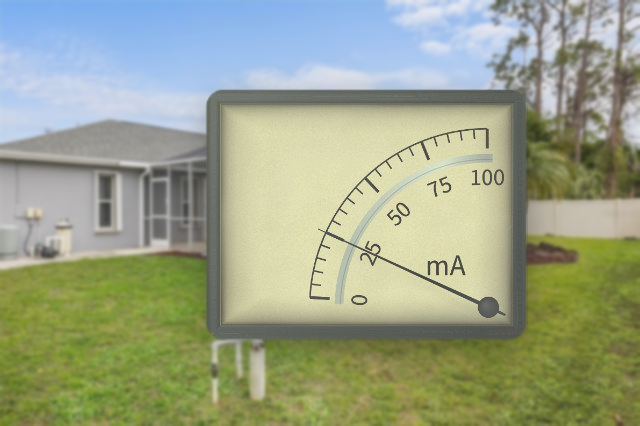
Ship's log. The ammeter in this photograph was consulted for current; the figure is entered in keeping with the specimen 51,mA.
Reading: 25,mA
